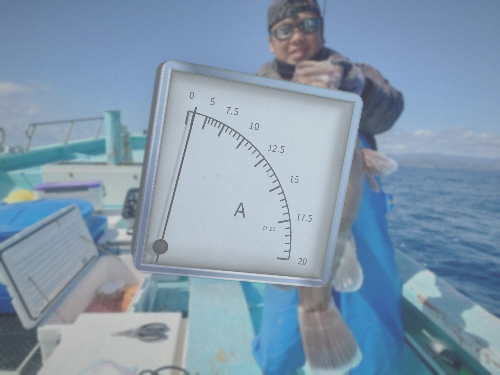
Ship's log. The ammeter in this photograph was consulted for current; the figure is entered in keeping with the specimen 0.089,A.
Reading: 2.5,A
